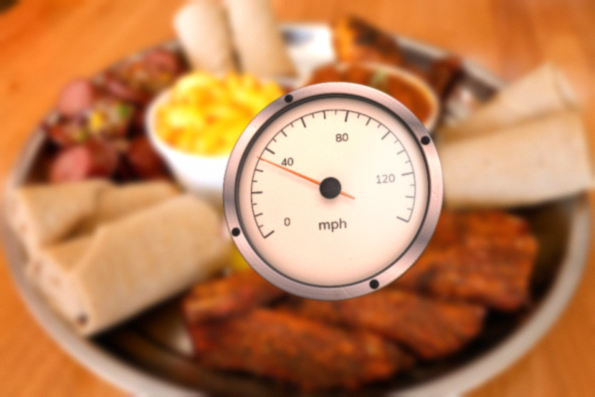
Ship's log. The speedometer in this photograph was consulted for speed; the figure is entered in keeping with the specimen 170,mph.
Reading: 35,mph
